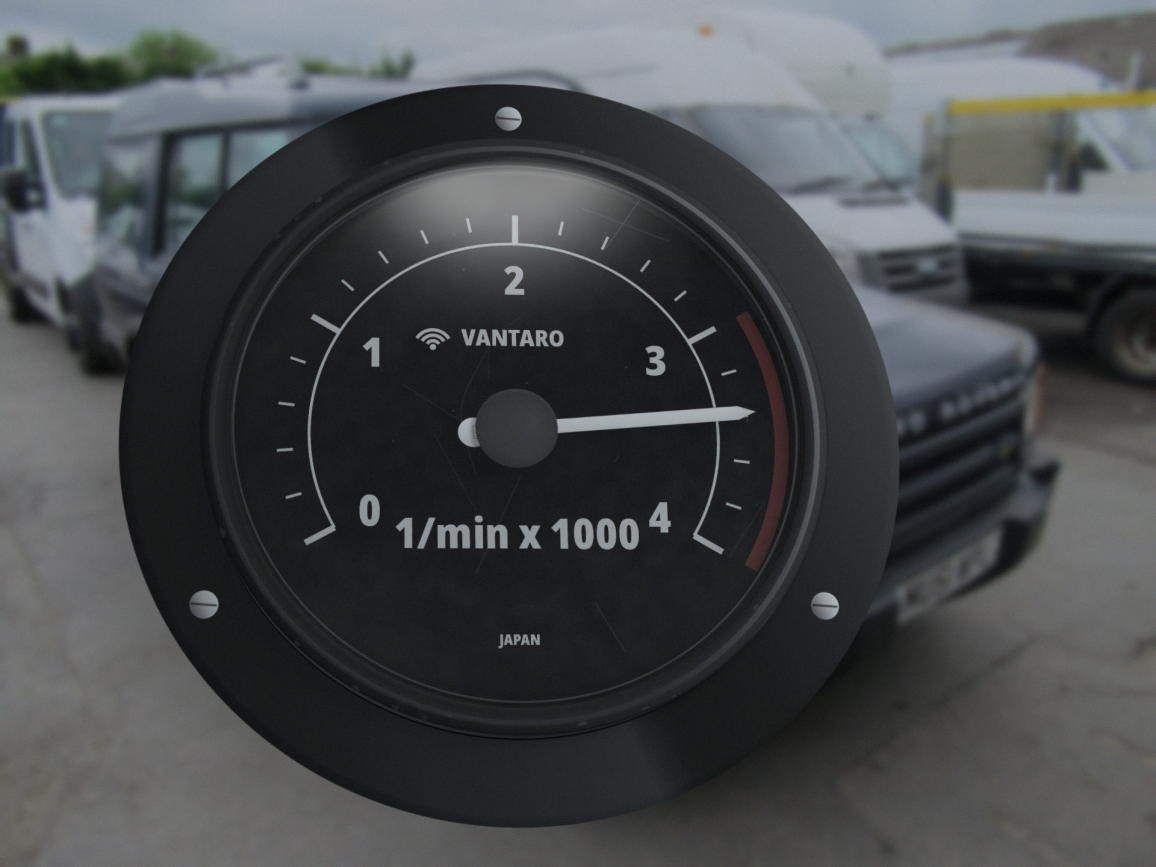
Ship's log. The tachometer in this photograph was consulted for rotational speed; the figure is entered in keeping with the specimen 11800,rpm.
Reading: 3400,rpm
